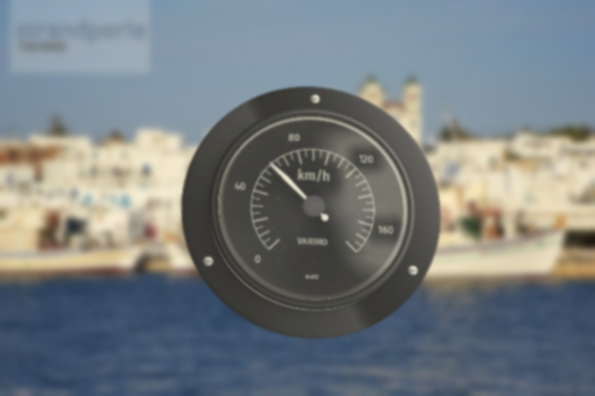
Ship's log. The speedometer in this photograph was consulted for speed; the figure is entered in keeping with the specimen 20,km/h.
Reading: 60,km/h
